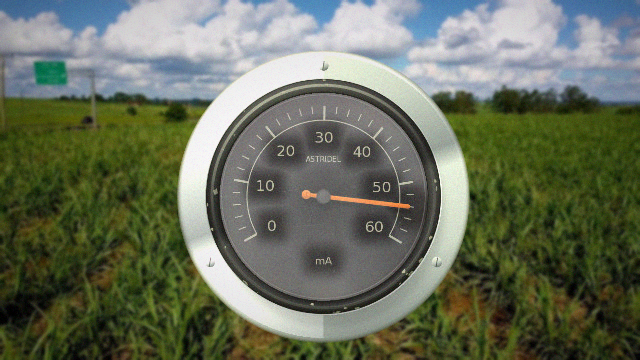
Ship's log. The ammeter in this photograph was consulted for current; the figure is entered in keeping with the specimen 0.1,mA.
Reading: 54,mA
